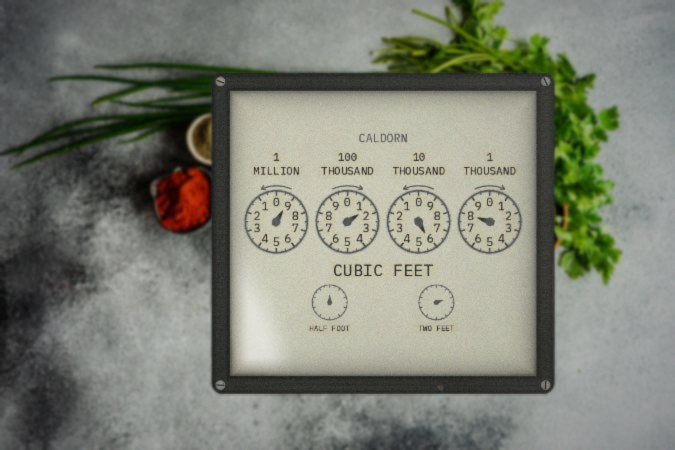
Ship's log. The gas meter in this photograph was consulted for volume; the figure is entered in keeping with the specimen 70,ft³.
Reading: 915800,ft³
